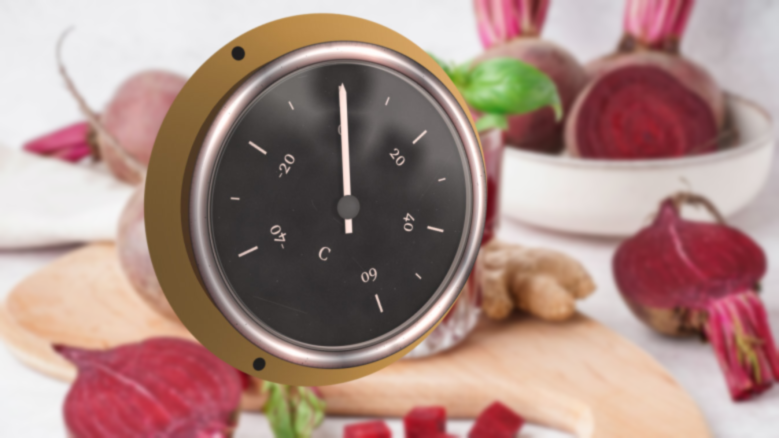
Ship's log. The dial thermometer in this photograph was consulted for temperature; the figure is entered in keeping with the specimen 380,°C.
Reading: 0,°C
